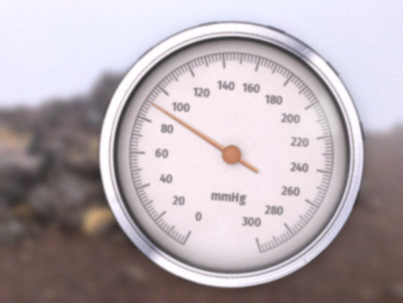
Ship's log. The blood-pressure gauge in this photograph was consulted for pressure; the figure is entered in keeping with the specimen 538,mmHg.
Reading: 90,mmHg
